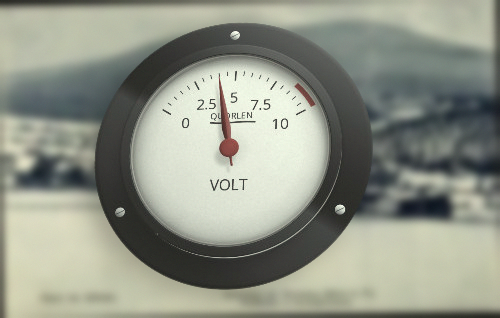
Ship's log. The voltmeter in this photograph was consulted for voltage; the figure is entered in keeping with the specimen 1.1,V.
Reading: 4,V
